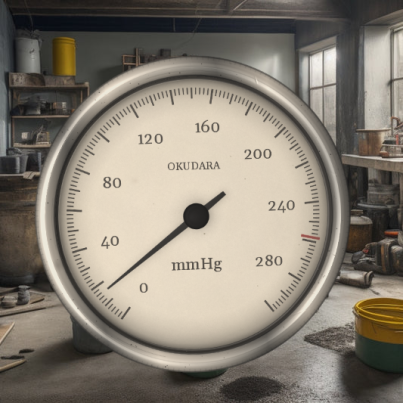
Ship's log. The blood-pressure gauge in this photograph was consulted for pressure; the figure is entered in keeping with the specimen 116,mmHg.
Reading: 16,mmHg
